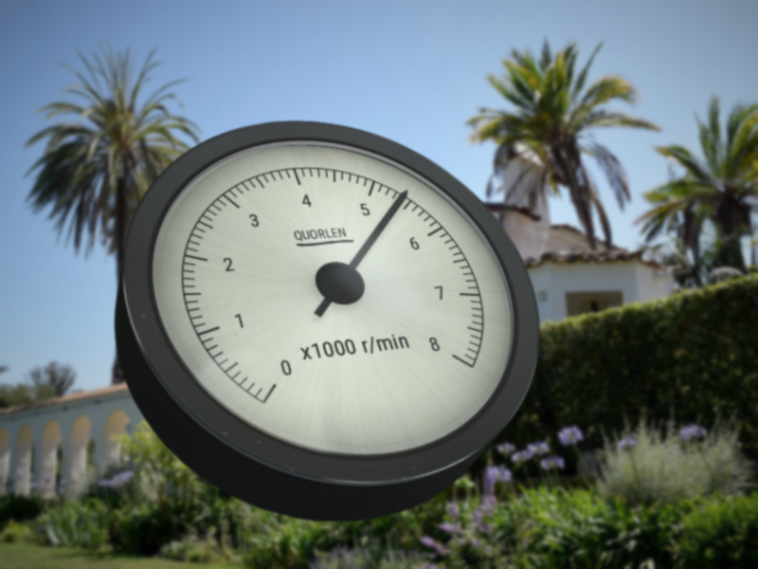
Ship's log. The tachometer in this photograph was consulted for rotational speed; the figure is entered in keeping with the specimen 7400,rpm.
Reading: 5400,rpm
